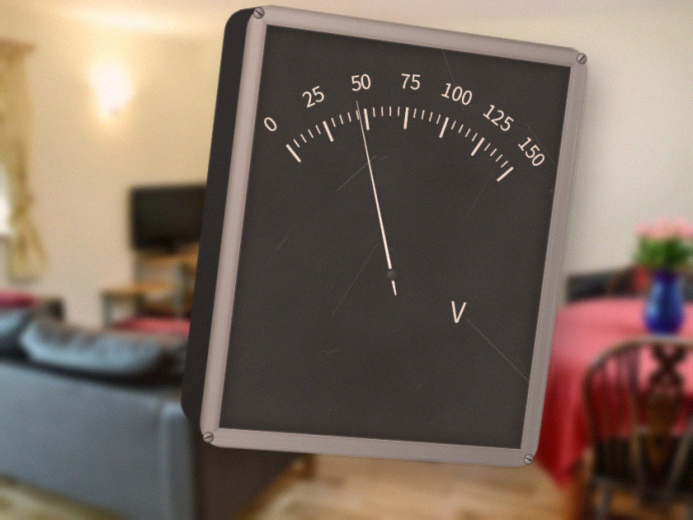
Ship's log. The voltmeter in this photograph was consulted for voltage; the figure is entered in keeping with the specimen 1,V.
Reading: 45,V
